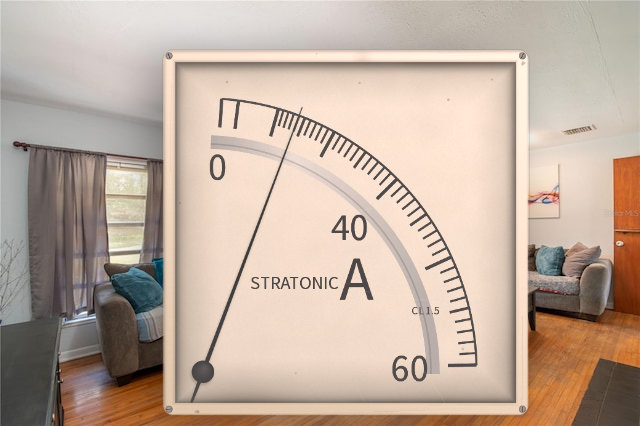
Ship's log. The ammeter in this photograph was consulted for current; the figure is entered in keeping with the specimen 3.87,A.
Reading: 24,A
